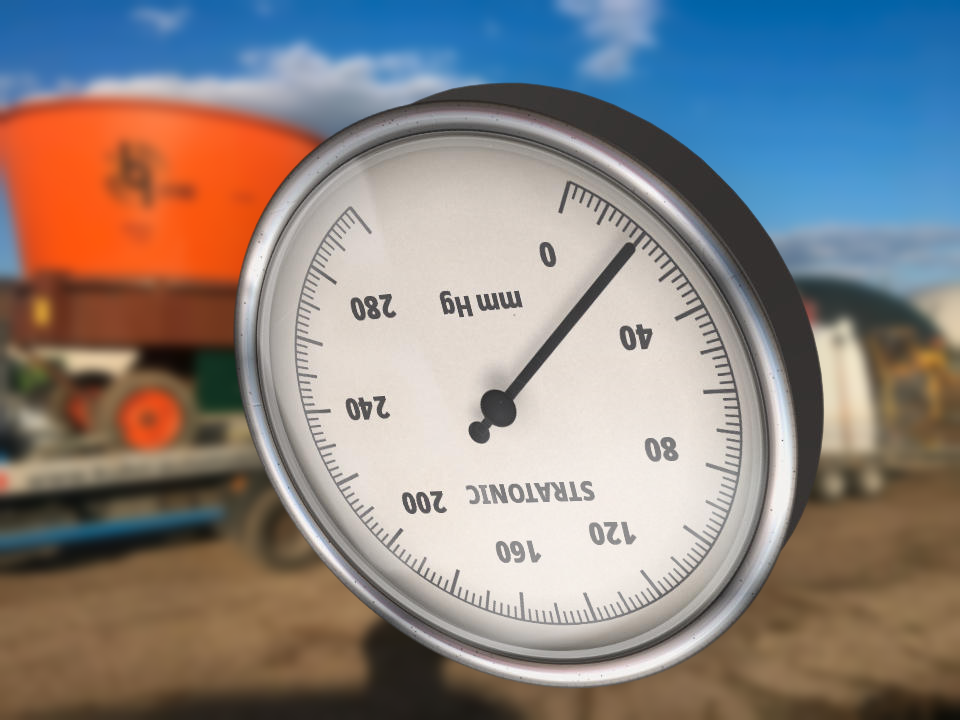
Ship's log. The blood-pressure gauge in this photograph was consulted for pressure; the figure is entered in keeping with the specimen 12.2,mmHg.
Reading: 20,mmHg
